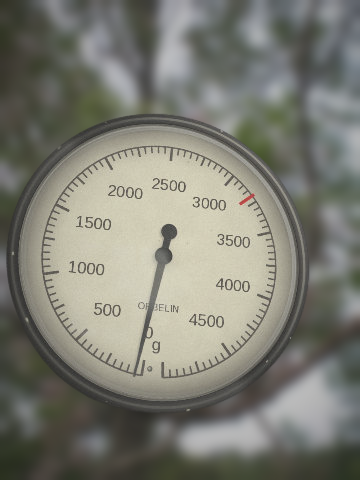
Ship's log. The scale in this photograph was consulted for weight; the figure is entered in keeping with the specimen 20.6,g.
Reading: 50,g
